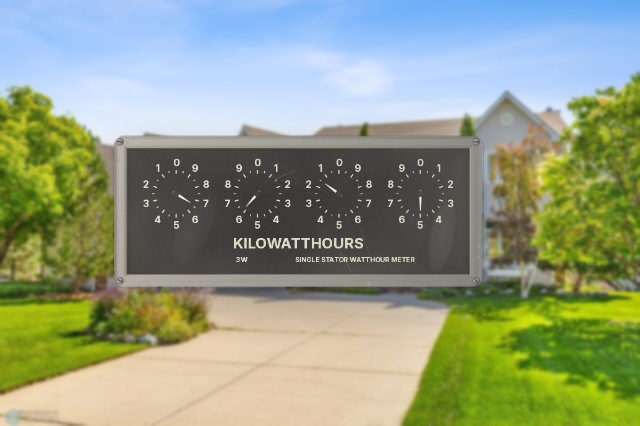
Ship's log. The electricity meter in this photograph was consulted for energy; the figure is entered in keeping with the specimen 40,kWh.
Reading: 6615,kWh
